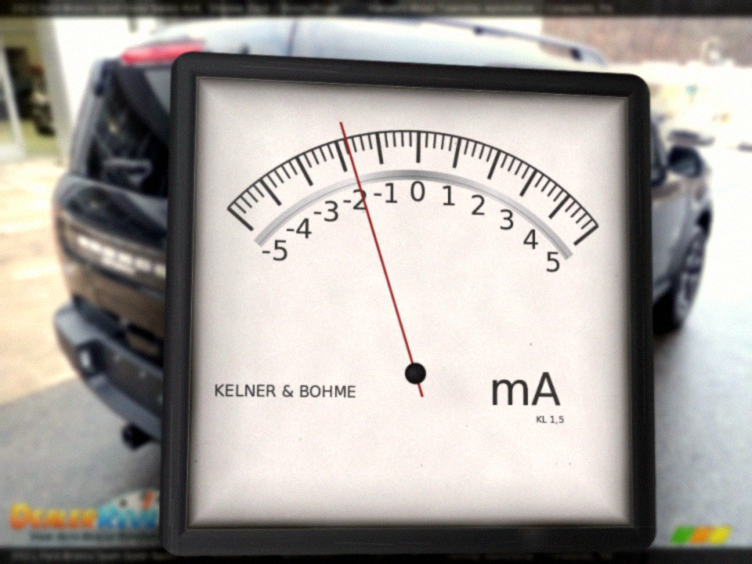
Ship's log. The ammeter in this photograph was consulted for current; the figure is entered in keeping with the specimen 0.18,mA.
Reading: -1.8,mA
